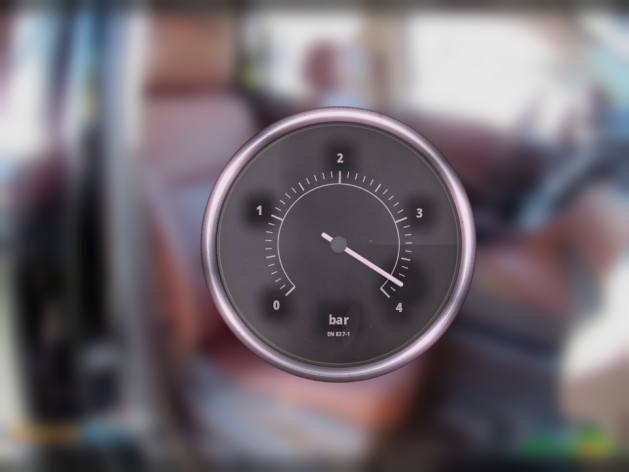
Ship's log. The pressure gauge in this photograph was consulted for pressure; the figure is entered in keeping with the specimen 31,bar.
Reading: 3.8,bar
